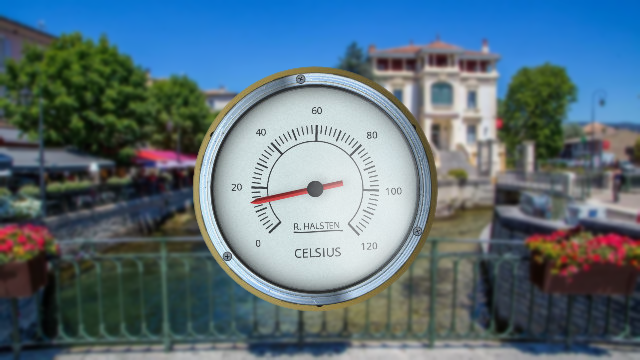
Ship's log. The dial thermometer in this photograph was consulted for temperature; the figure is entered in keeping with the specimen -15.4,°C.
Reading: 14,°C
